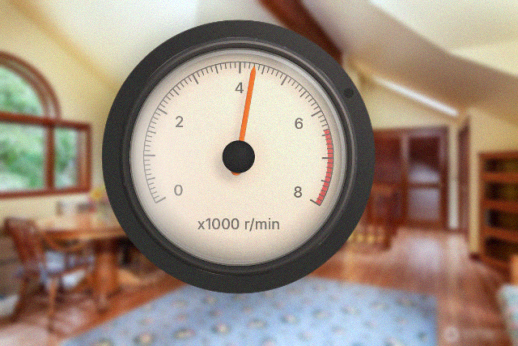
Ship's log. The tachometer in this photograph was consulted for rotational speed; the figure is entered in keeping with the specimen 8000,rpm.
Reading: 4300,rpm
